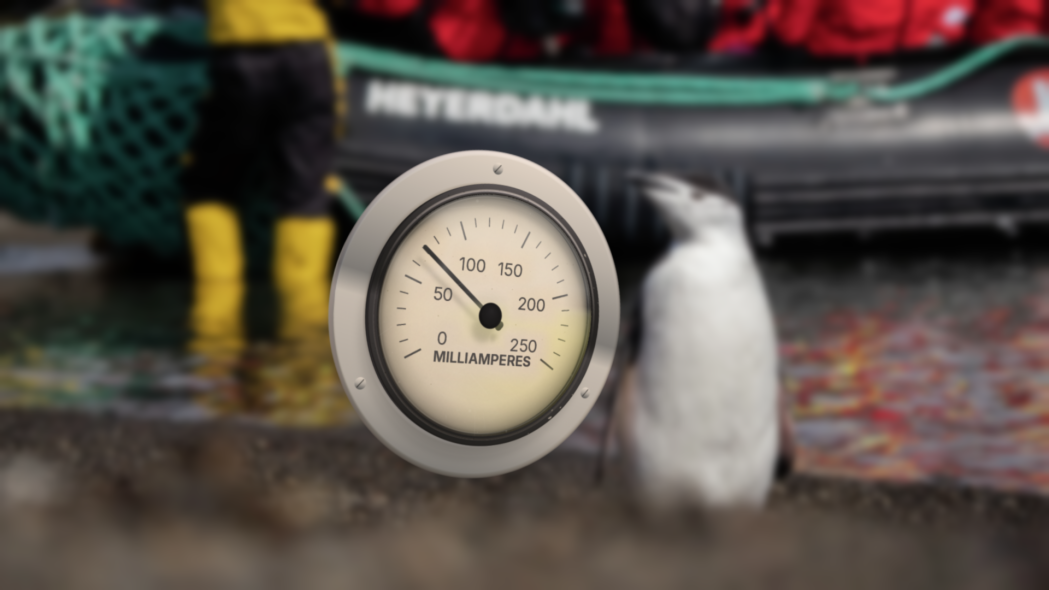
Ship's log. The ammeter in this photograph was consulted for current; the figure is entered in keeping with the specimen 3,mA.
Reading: 70,mA
